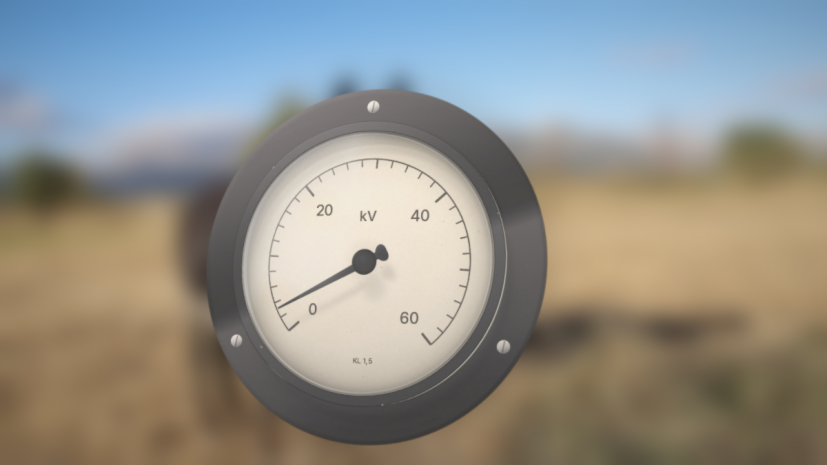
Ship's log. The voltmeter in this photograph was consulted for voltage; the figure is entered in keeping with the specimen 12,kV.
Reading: 3,kV
